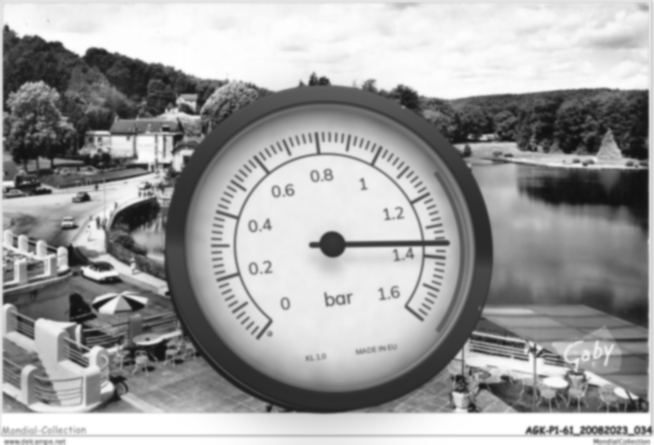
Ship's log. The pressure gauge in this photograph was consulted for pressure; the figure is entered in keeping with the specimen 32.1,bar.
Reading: 1.36,bar
